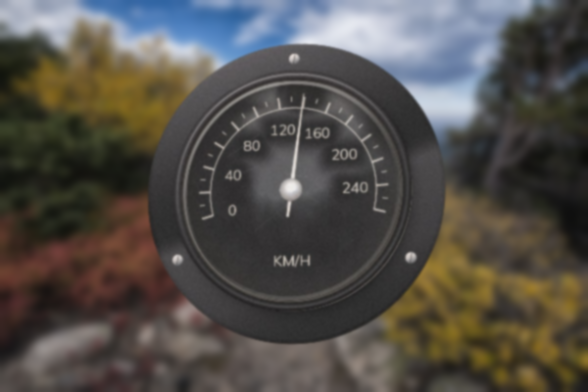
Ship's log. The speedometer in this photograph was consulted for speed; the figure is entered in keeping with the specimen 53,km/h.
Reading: 140,km/h
